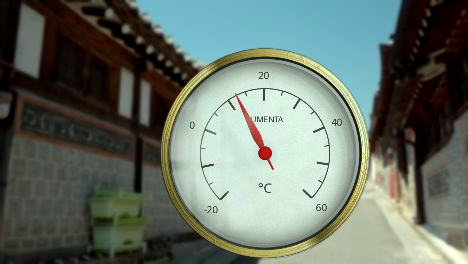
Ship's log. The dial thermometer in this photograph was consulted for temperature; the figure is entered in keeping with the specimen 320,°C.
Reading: 12.5,°C
